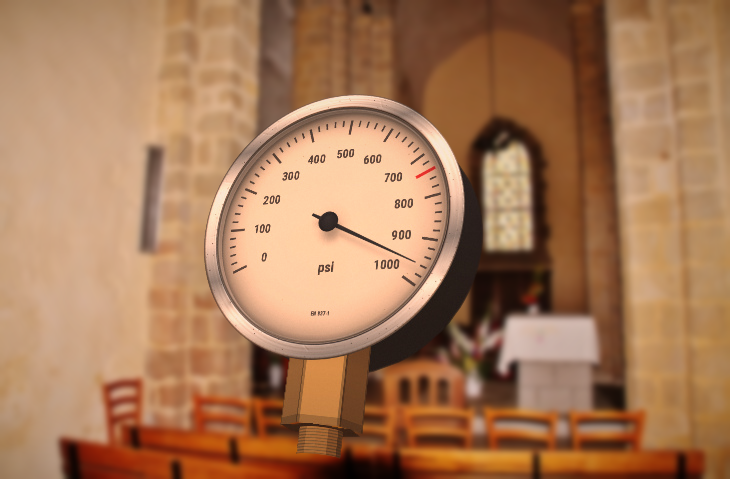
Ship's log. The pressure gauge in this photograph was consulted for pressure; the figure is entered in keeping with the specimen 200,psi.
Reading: 960,psi
